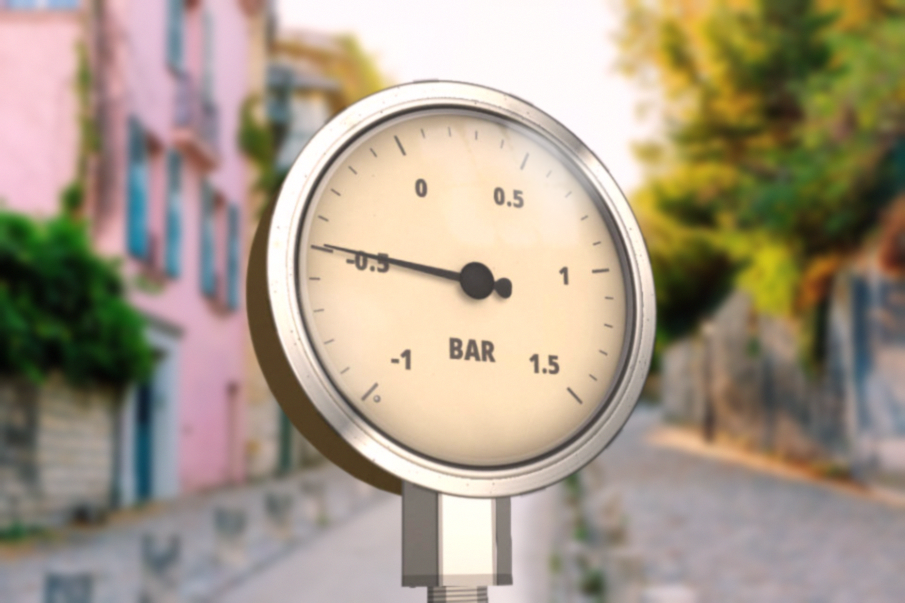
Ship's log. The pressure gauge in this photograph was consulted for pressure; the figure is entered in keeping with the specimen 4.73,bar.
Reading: -0.5,bar
